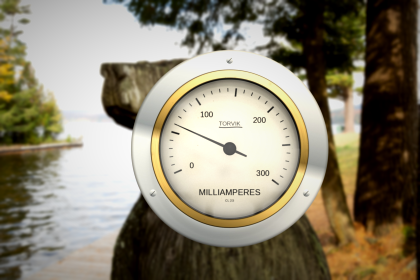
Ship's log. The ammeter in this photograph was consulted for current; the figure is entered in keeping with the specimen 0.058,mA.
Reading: 60,mA
